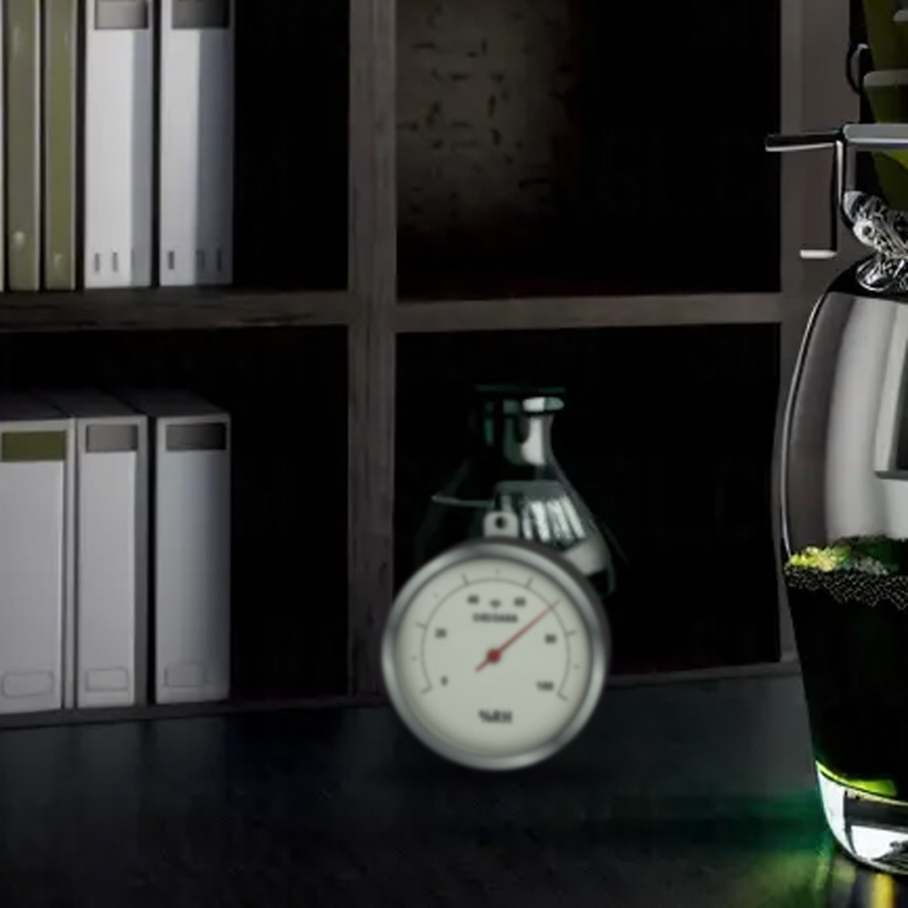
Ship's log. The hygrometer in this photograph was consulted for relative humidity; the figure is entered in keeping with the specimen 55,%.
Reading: 70,%
